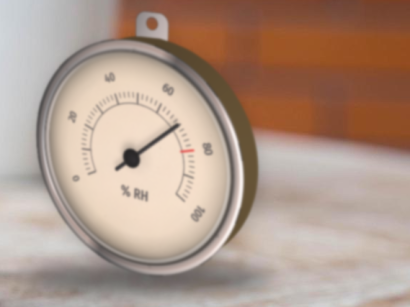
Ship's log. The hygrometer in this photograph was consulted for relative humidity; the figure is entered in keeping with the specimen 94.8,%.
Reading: 70,%
